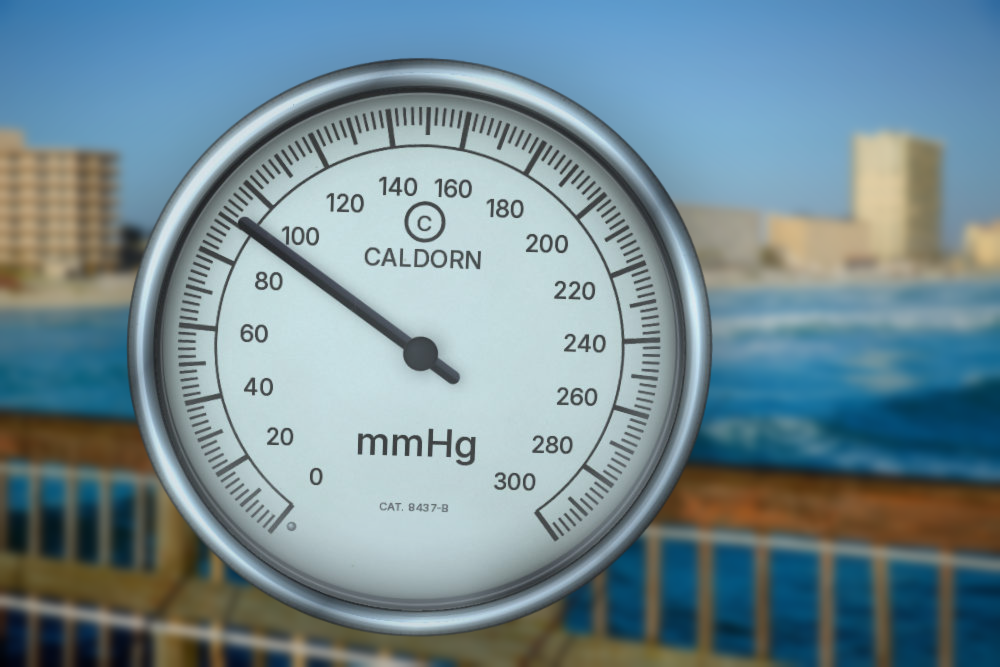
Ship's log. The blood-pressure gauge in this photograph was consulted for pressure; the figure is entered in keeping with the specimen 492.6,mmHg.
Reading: 92,mmHg
